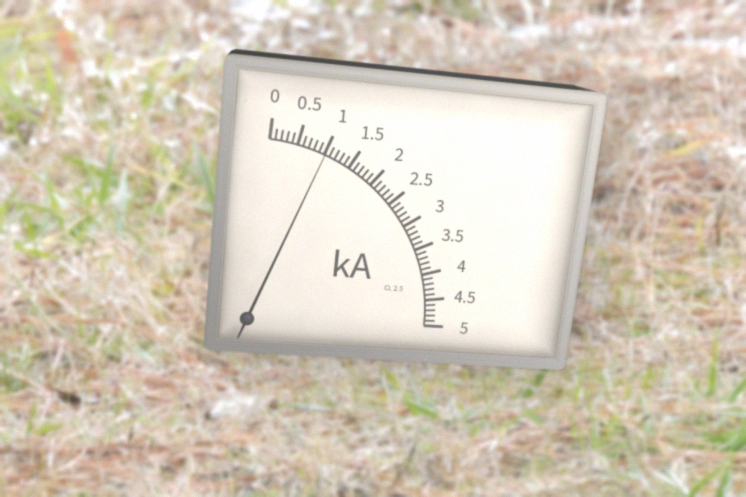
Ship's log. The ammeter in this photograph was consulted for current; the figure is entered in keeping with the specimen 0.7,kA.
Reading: 1,kA
